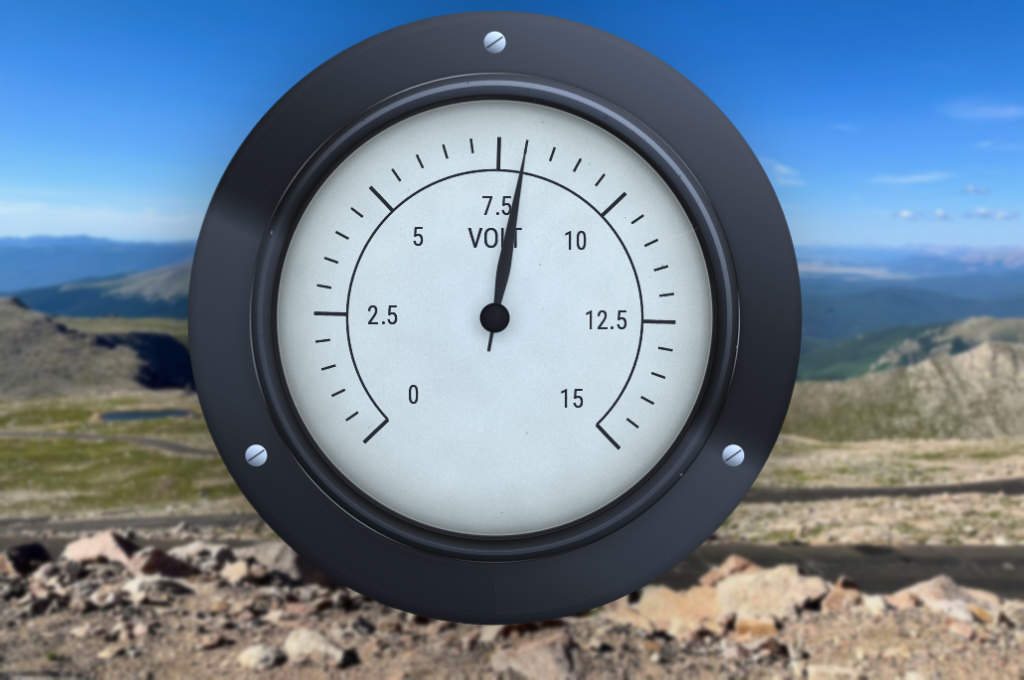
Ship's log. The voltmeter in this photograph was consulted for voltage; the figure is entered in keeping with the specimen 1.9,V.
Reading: 8,V
